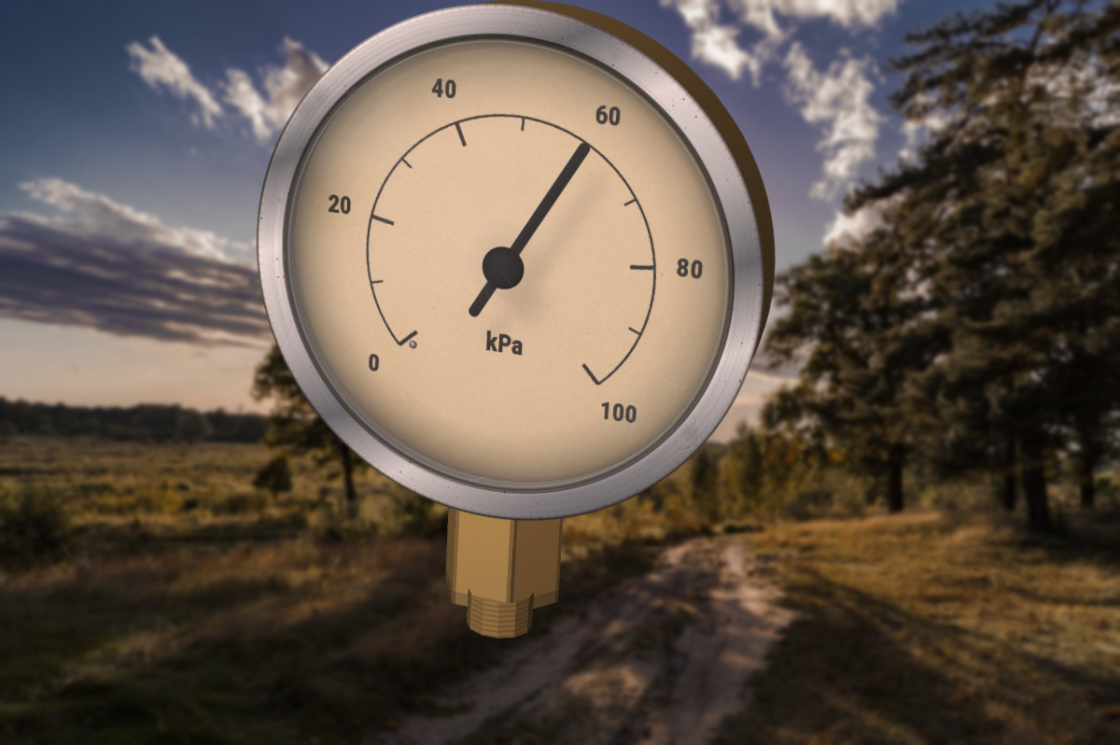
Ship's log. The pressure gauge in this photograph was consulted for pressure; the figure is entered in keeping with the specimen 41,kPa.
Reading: 60,kPa
